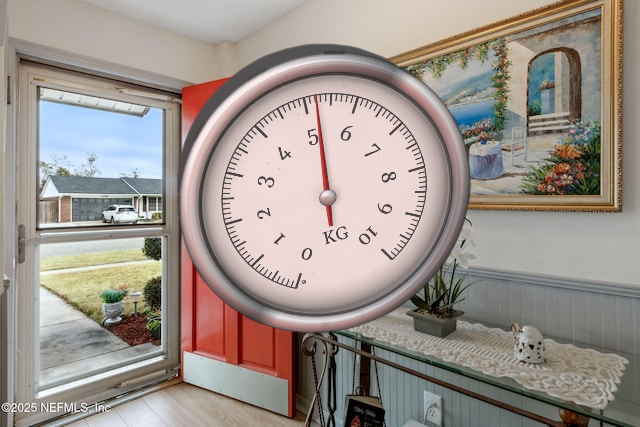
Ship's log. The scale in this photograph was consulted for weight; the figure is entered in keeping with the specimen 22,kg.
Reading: 5.2,kg
